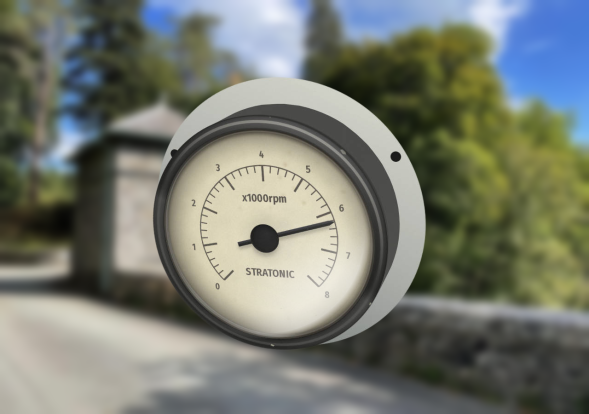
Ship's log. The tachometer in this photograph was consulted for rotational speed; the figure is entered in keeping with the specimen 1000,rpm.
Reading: 6200,rpm
